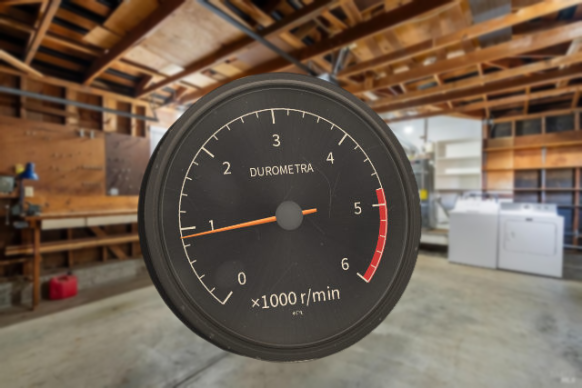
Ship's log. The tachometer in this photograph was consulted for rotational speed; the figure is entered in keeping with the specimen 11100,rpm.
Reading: 900,rpm
